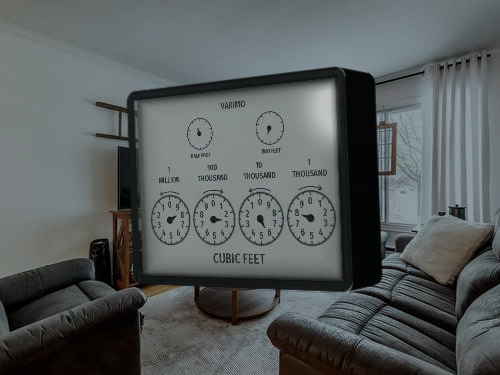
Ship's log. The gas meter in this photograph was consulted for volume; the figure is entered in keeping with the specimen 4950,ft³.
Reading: 825800,ft³
